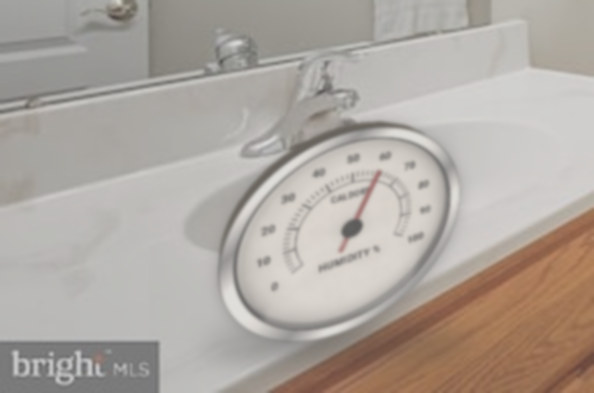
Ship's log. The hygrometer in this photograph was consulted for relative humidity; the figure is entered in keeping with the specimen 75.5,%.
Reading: 60,%
